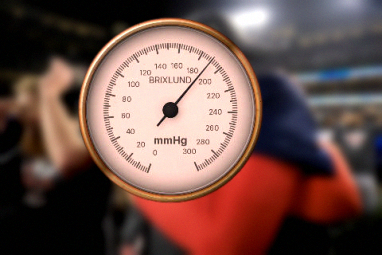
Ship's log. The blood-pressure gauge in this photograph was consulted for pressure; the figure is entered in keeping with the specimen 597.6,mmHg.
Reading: 190,mmHg
